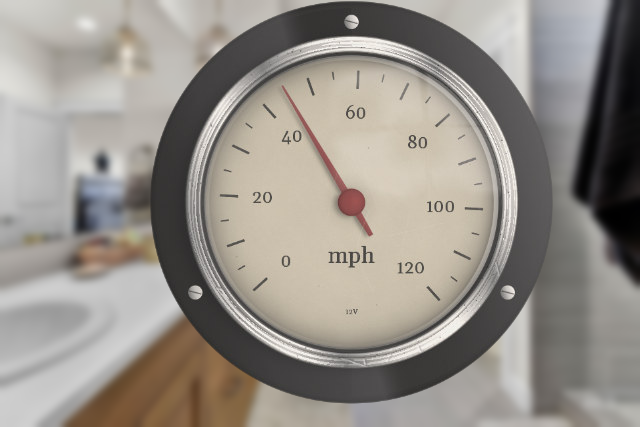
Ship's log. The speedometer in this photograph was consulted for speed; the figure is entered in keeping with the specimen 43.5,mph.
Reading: 45,mph
